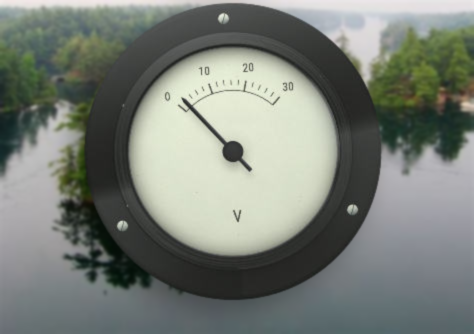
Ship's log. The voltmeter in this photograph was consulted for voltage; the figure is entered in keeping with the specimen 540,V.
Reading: 2,V
